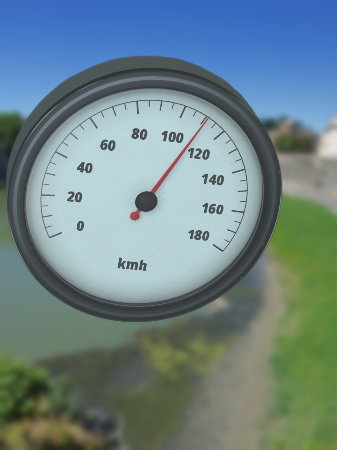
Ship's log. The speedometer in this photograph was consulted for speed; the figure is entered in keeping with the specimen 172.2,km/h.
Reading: 110,km/h
